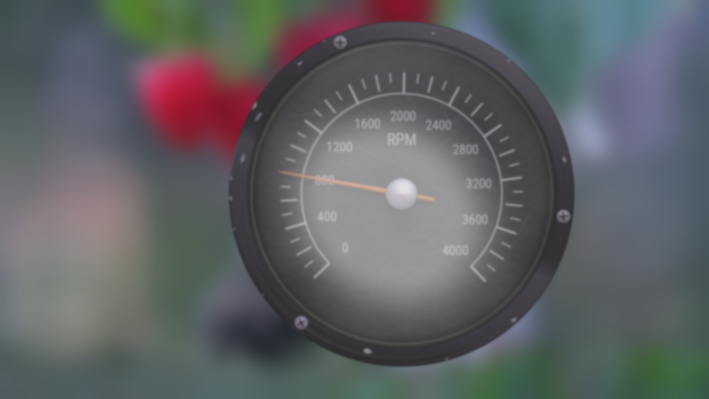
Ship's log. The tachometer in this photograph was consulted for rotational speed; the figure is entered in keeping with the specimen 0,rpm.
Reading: 800,rpm
